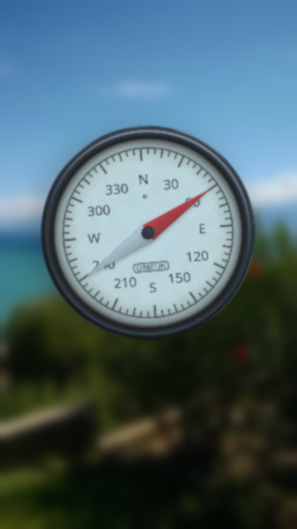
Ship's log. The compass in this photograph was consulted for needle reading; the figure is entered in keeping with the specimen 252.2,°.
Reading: 60,°
